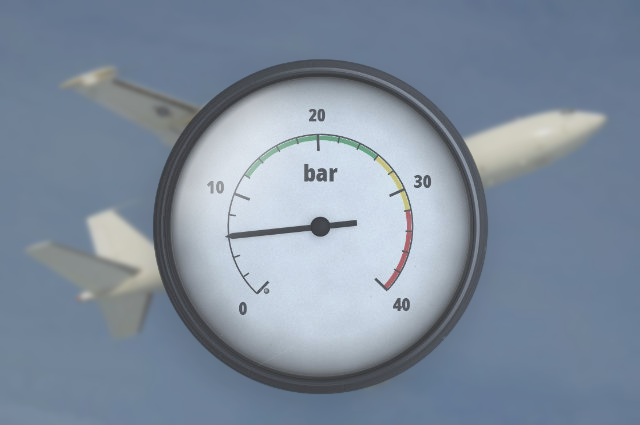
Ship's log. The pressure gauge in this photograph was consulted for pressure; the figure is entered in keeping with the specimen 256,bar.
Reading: 6,bar
